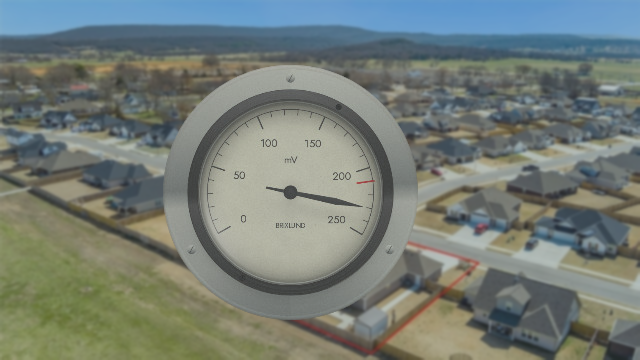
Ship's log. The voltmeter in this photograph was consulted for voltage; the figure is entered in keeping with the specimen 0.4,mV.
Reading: 230,mV
